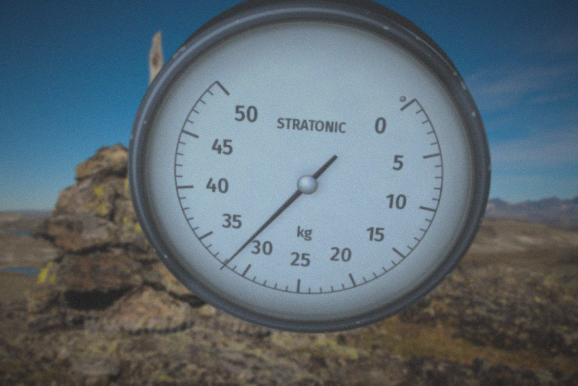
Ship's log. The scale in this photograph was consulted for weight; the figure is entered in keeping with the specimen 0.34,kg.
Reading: 32,kg
